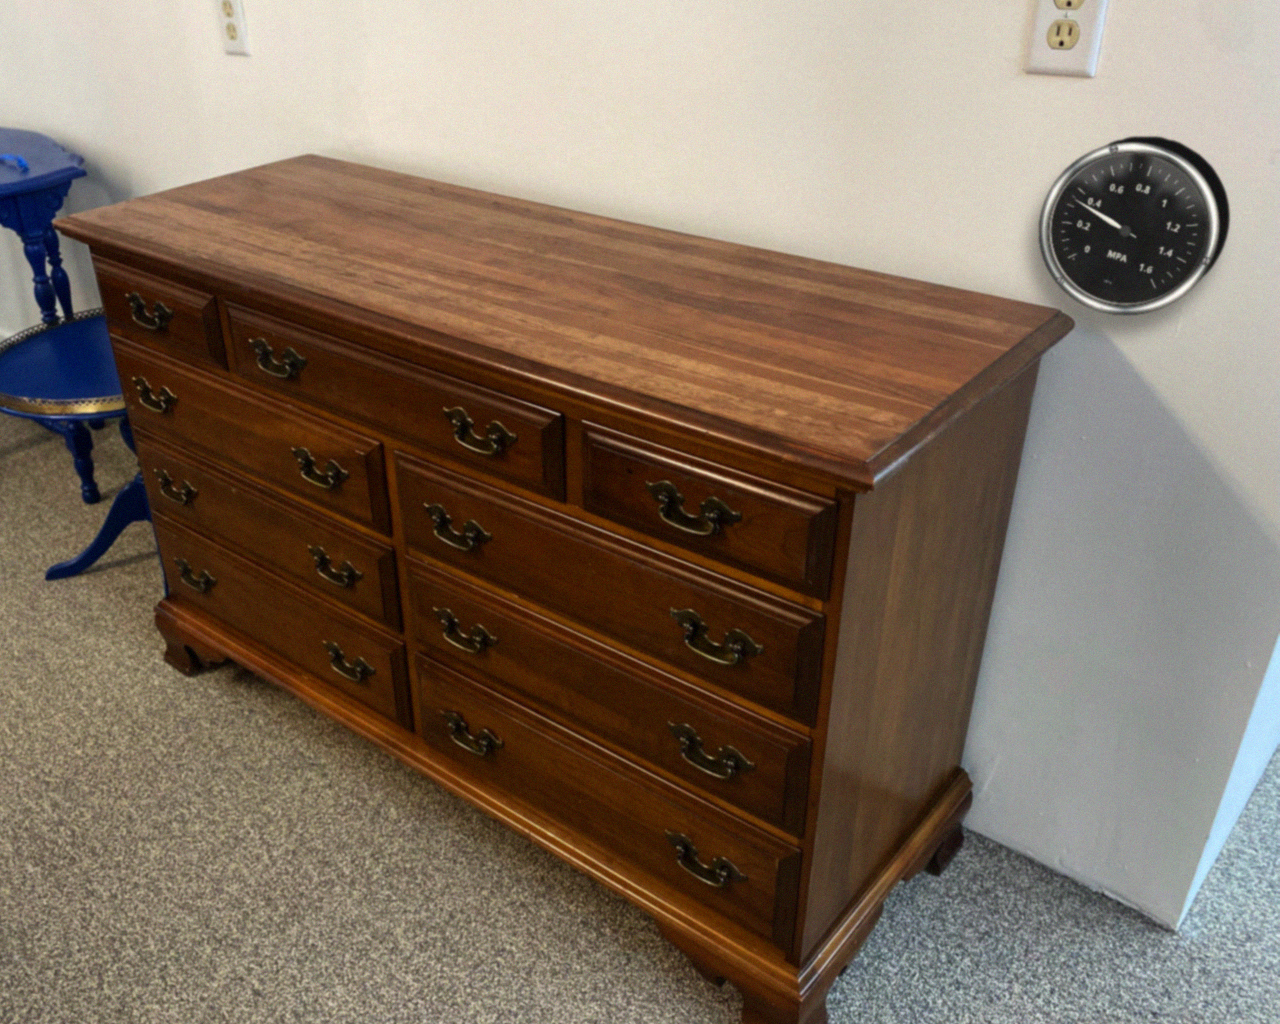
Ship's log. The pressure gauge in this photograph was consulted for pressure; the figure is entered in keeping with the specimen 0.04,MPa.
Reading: 0.35,MPa
